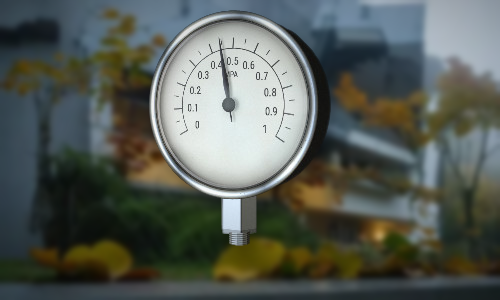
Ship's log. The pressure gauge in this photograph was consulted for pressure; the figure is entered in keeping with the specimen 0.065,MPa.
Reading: 0.45,MPa
